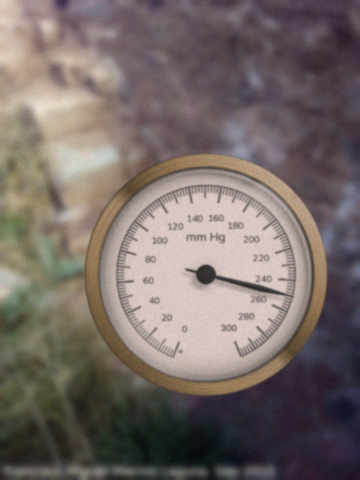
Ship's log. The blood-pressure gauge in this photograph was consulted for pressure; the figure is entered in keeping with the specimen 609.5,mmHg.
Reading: 250,mmHg
